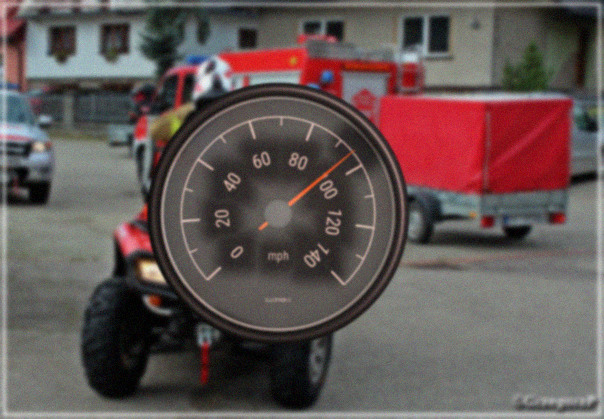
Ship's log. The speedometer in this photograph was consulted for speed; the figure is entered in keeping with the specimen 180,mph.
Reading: 95,mph
